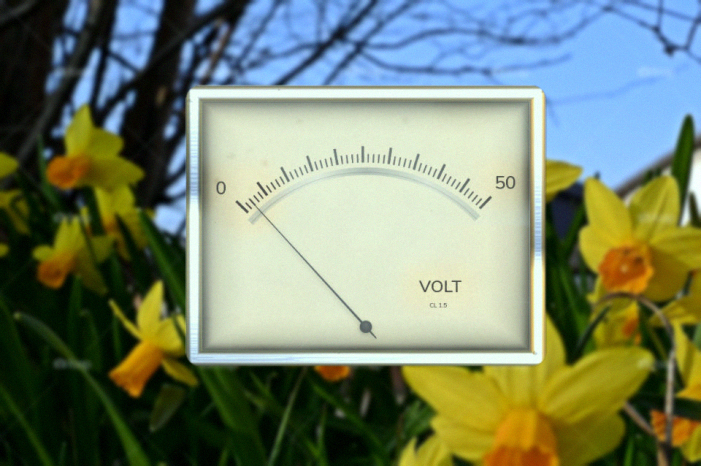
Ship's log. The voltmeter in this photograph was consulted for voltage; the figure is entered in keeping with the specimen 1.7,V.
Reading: 2,V
